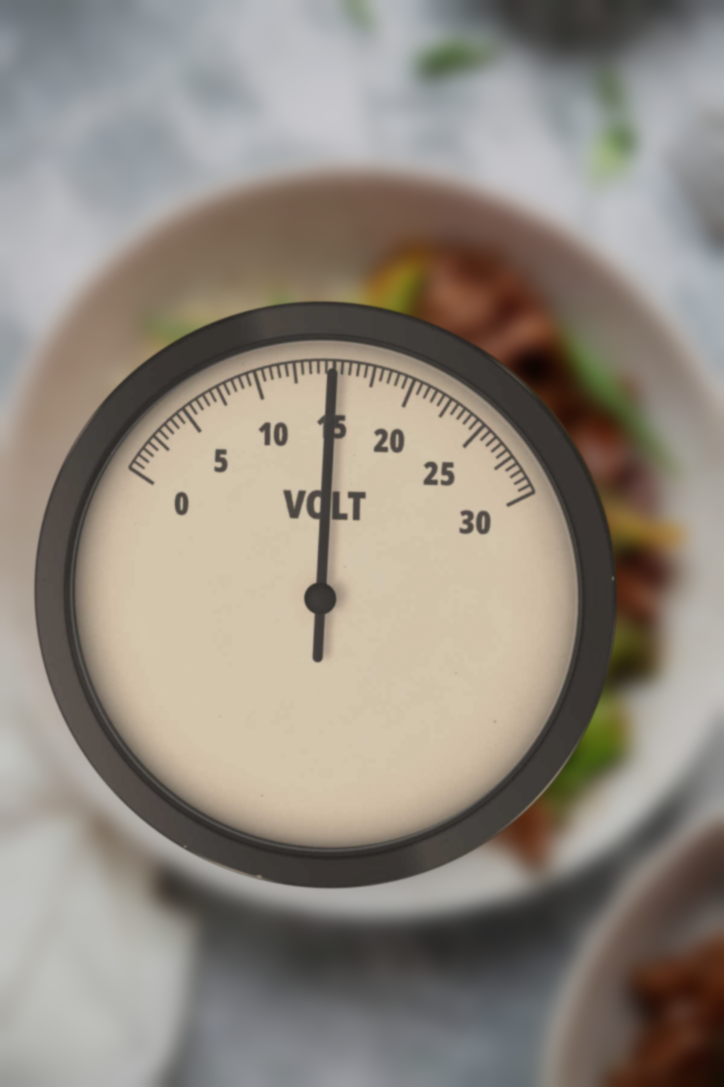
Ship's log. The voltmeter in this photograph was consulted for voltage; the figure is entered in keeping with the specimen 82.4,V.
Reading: 15,V
